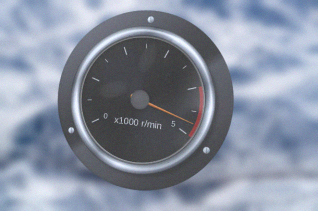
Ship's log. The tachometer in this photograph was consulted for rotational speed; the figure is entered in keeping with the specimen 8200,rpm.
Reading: 4750,rpm
